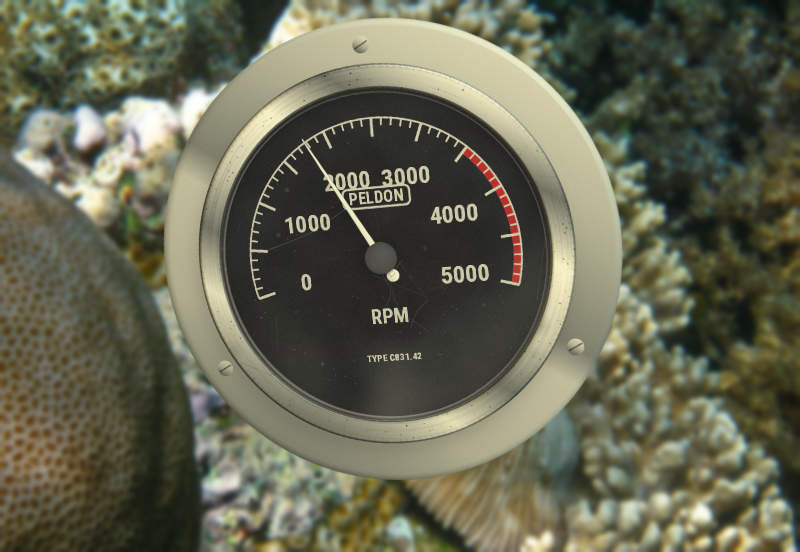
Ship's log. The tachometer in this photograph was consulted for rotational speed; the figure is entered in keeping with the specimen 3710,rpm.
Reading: 1800,rpm
